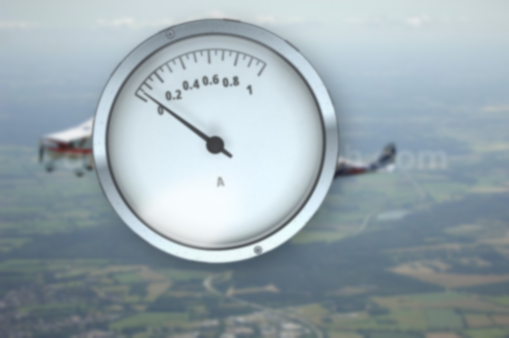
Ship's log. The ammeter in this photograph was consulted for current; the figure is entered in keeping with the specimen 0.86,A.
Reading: 0.05,A
